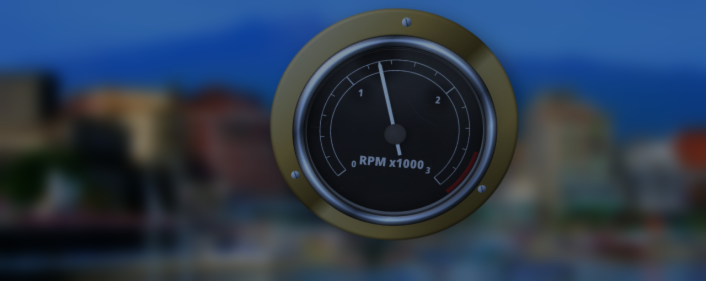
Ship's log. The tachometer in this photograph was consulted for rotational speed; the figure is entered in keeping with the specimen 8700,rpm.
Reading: 1300,rpm
